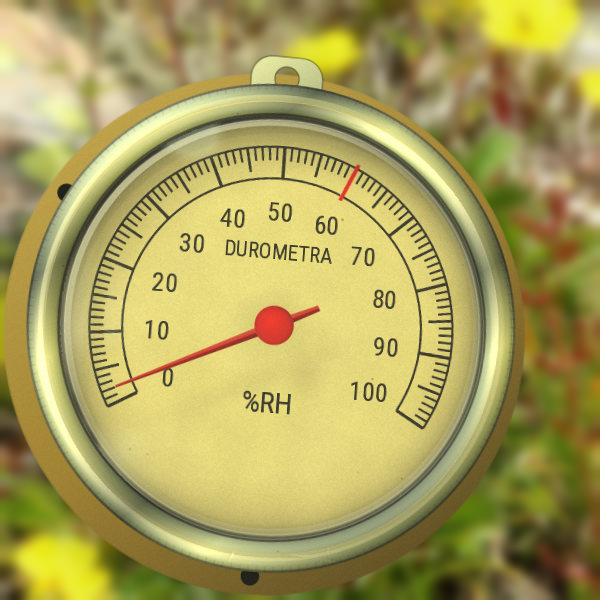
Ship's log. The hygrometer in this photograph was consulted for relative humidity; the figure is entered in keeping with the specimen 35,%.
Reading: 2,%
